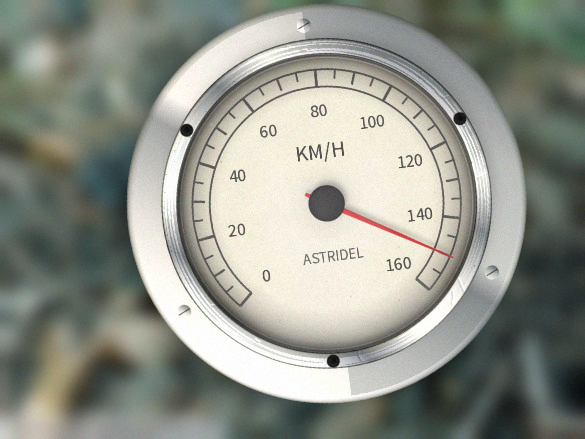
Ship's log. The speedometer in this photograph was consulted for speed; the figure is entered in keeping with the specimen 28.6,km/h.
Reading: 150,km/h
